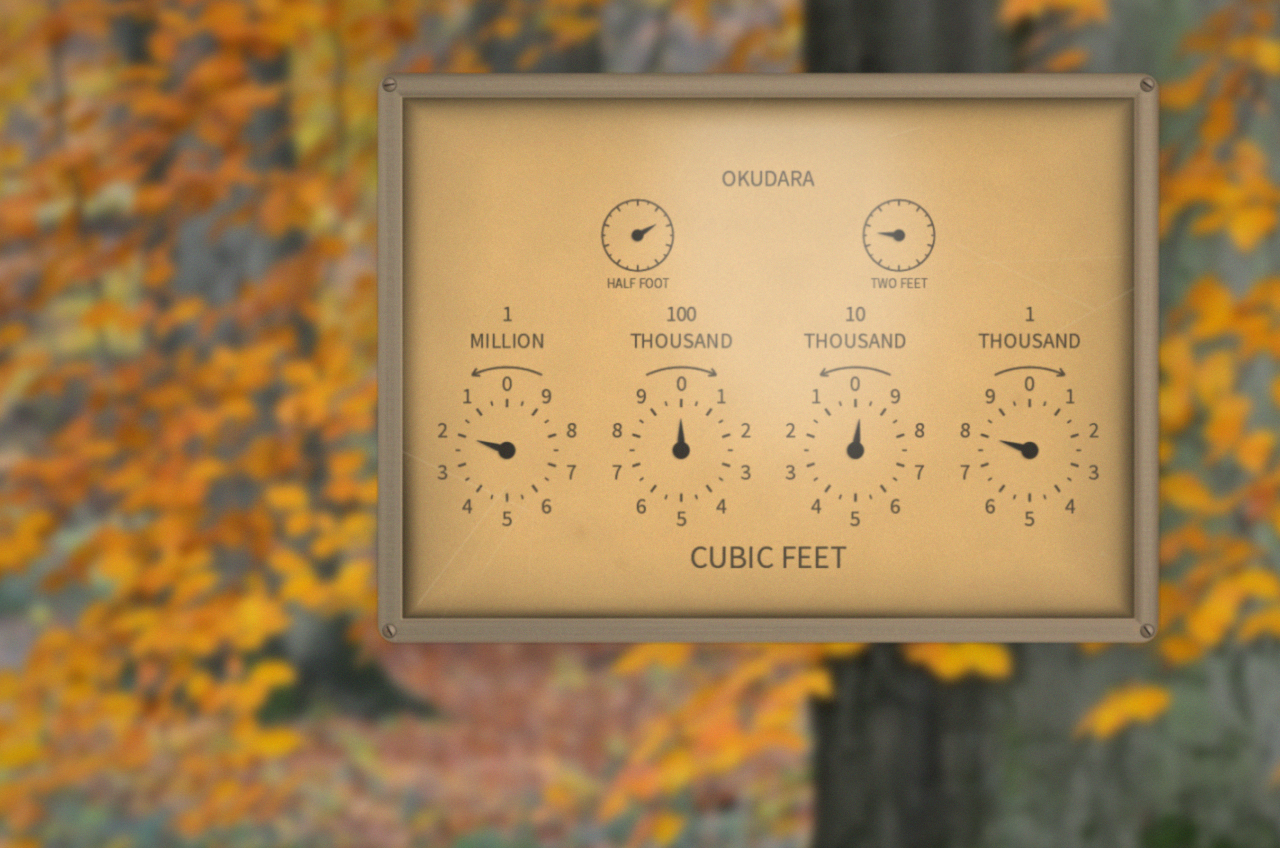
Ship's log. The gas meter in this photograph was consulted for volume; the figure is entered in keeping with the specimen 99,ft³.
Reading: 199800,ft³
